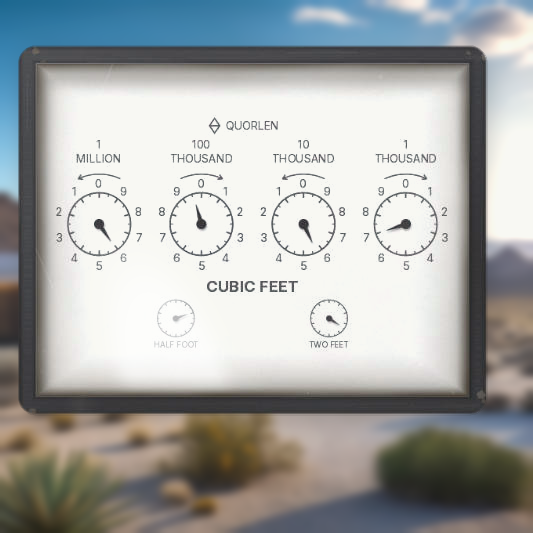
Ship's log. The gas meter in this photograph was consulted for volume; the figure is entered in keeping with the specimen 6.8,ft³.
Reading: 595700,ft³
